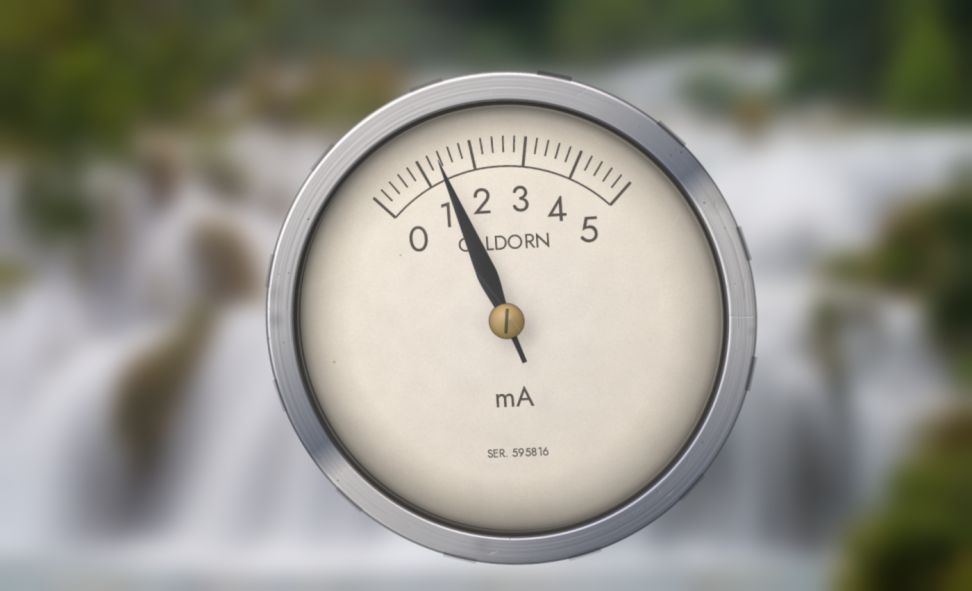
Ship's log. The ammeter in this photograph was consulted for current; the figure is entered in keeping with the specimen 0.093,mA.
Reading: 1.4,mA
